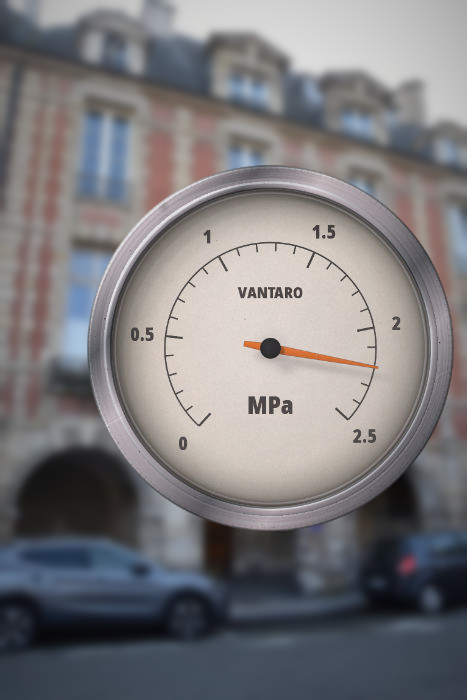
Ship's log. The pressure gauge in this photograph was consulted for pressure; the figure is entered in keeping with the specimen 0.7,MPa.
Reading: 2.2,MPa
